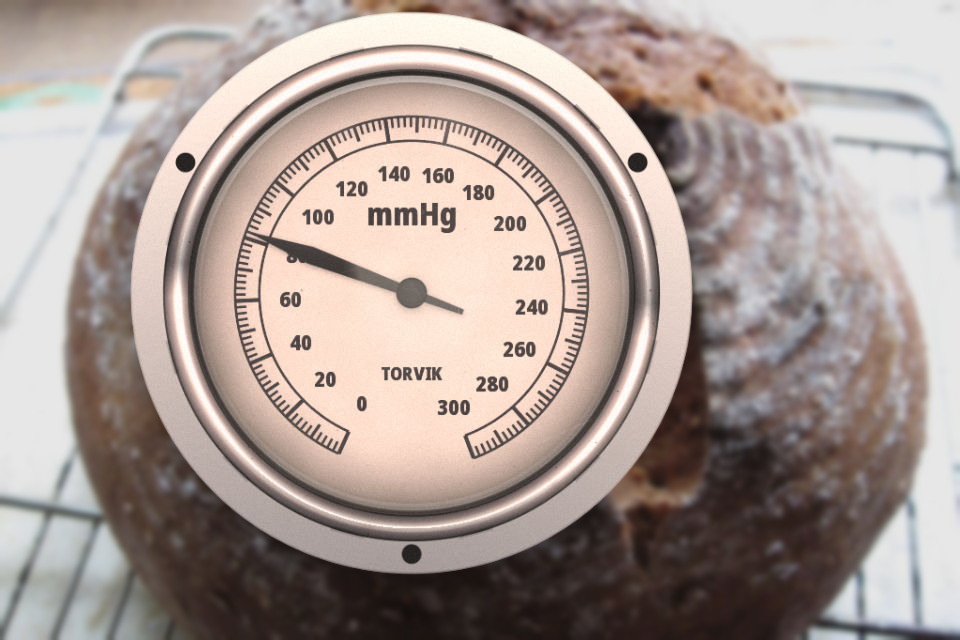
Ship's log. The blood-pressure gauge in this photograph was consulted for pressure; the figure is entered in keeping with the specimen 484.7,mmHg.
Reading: 82,mmHg
